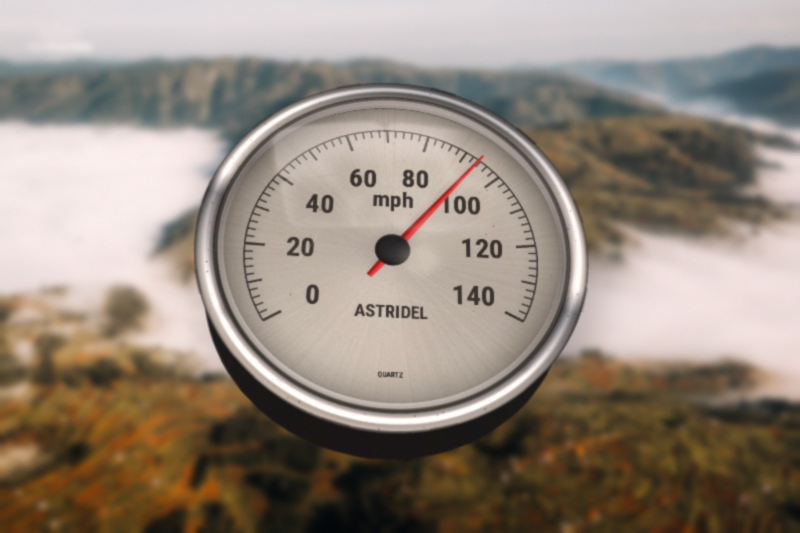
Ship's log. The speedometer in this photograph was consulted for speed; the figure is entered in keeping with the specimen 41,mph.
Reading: 94,mph
